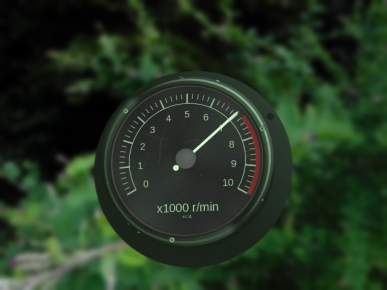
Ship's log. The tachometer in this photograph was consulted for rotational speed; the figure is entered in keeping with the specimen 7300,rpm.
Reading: 7000,rpm
